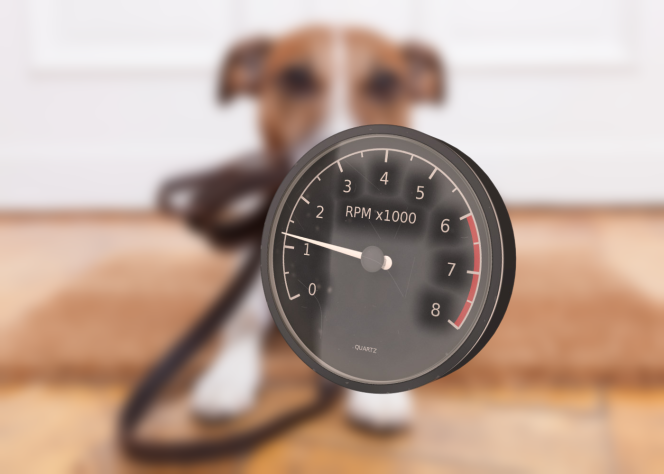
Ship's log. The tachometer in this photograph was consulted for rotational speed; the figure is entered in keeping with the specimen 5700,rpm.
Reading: 1250,rpm
